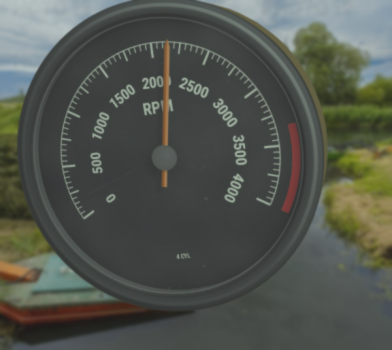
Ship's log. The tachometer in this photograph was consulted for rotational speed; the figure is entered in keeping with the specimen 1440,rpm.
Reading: 2150,rpm
